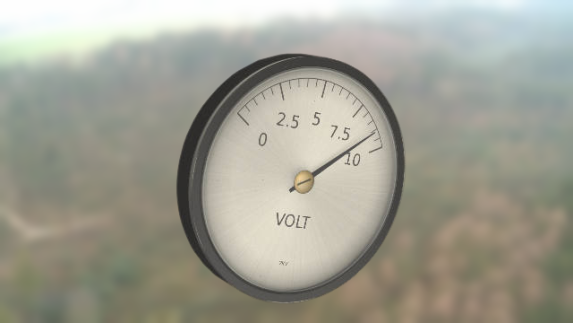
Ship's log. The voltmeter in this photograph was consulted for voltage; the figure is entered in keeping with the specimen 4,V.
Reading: 9,V
